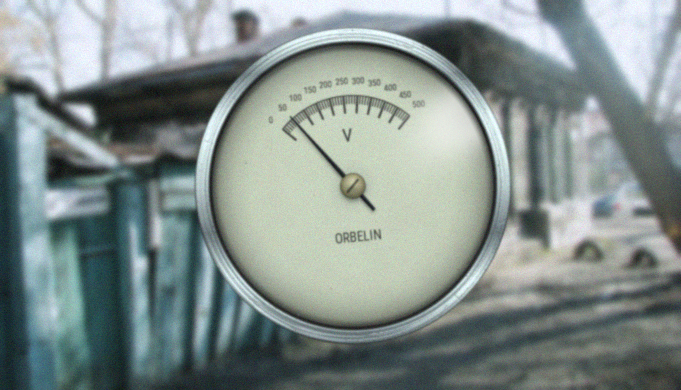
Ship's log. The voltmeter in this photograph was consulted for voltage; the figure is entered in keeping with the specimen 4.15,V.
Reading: 50,V
